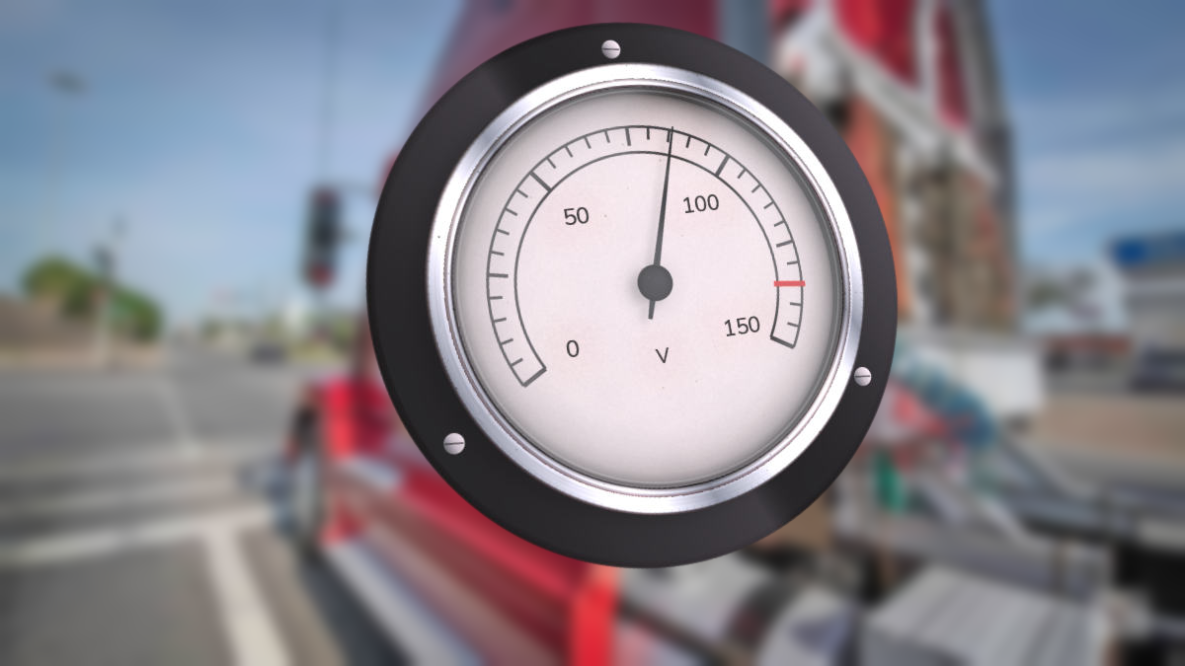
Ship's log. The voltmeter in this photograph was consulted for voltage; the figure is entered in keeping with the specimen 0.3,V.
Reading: 85,V
